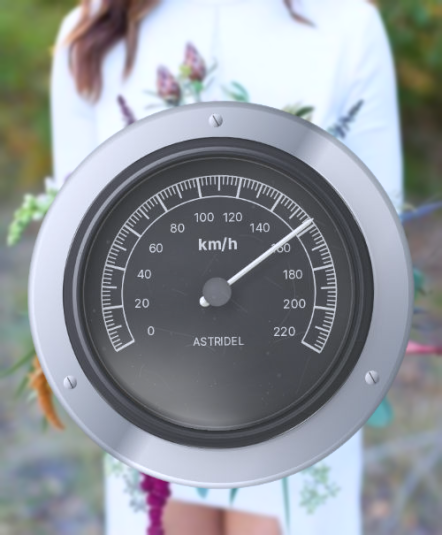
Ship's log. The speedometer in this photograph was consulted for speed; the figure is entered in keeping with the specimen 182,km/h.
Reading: 158,km/h
